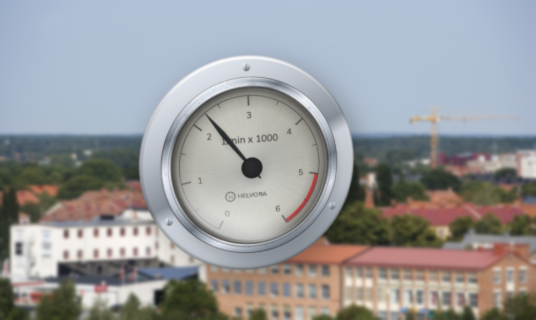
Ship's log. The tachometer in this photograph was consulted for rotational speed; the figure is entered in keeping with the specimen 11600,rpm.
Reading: 2250,rpm
